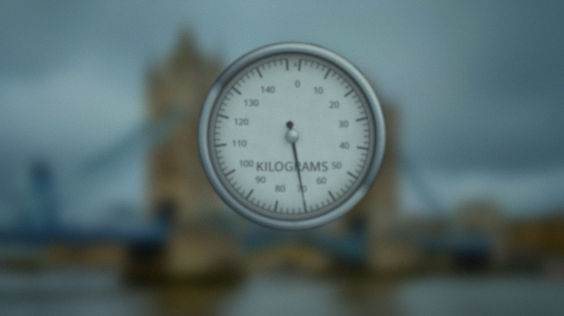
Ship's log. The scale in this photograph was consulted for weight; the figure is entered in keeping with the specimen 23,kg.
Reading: 70,kg
